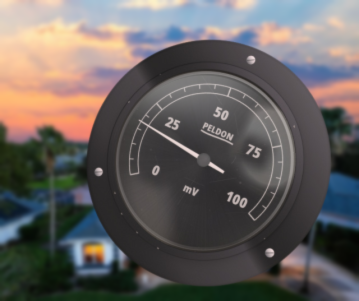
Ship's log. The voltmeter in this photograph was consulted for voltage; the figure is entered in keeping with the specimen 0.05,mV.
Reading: 17.5,mV
